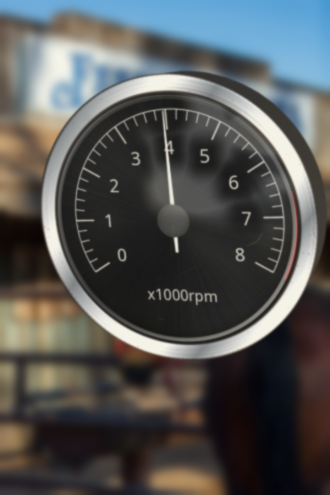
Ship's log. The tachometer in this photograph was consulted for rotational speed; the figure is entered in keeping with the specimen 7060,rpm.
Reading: 4000,rpm
